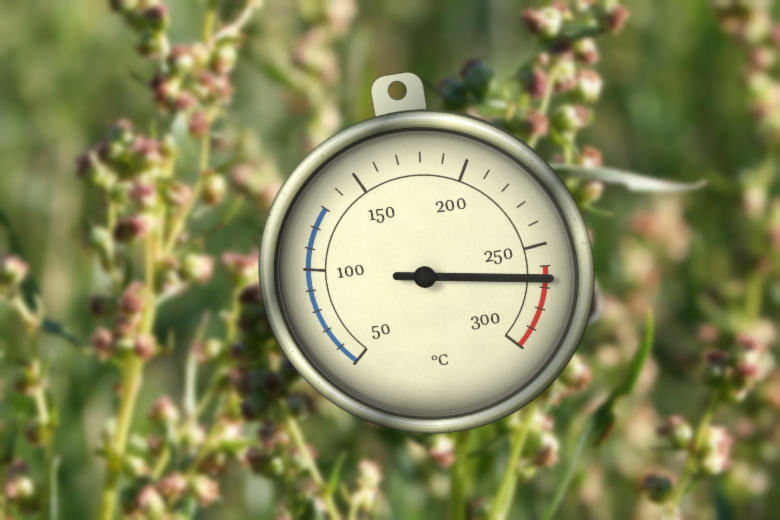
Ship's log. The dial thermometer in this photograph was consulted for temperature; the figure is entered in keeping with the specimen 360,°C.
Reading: 265,°C
